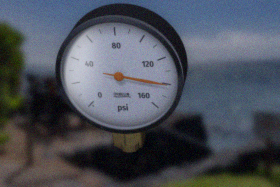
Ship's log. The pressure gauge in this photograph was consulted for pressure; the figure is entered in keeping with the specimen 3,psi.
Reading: 140,psi
